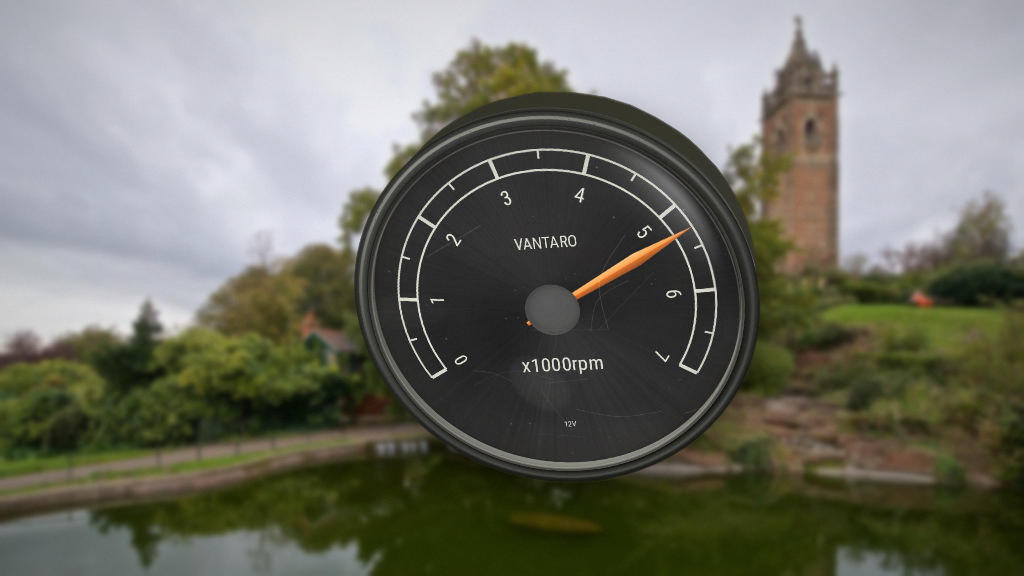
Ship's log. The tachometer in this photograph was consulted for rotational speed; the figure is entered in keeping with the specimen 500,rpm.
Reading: 5250,rpm
